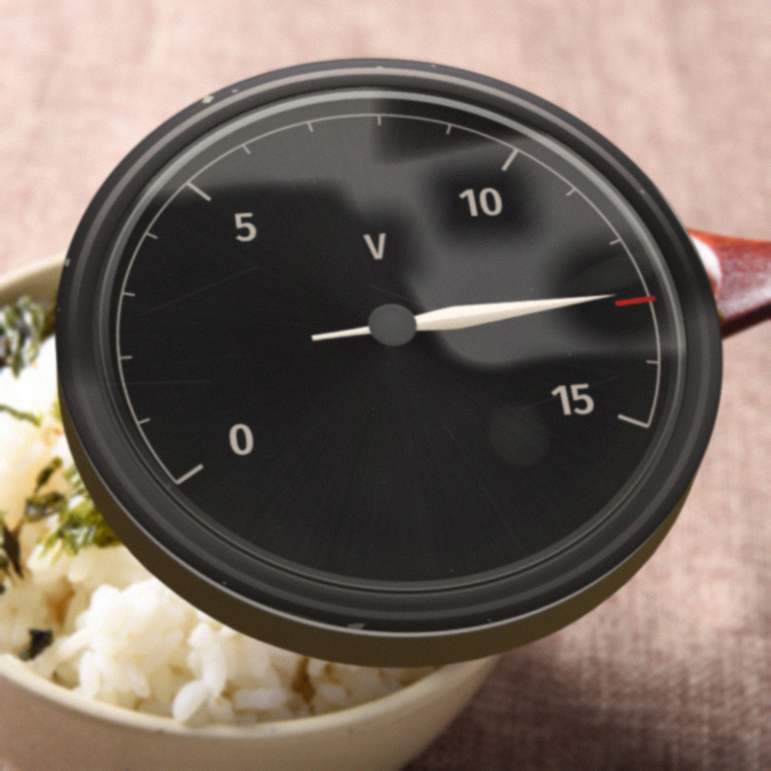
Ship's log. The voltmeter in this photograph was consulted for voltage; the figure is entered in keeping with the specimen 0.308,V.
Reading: 13,V
